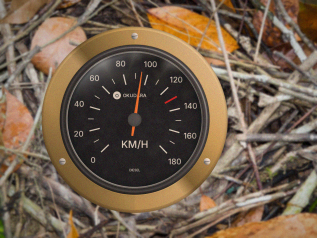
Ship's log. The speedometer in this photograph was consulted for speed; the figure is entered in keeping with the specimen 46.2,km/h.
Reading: 95,km/h
